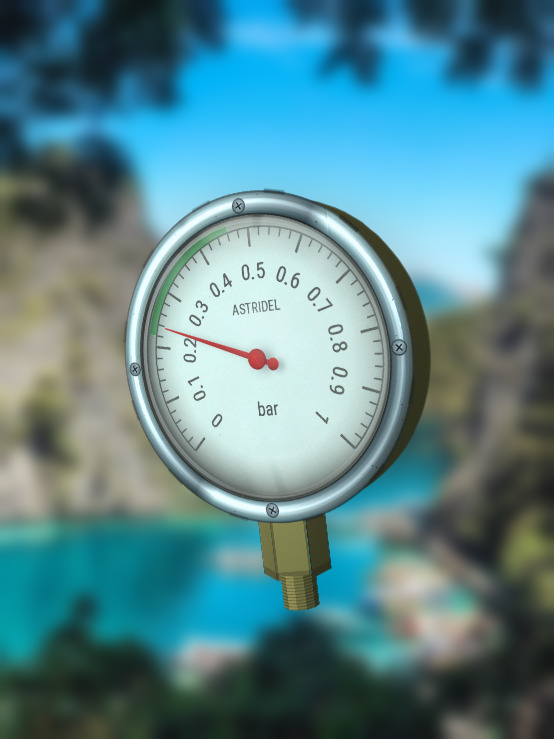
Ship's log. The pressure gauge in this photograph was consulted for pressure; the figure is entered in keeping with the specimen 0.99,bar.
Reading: 0.24,bar
